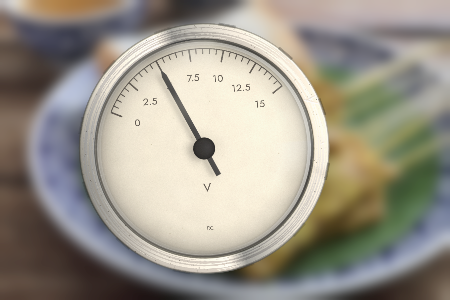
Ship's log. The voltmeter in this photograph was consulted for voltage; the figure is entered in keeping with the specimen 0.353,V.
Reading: 5,V
